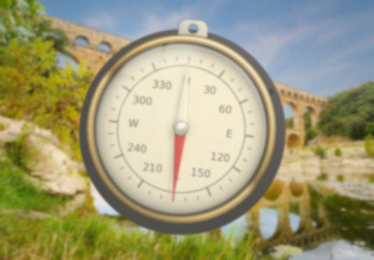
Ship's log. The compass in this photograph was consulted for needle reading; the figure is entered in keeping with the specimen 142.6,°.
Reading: 180,°
